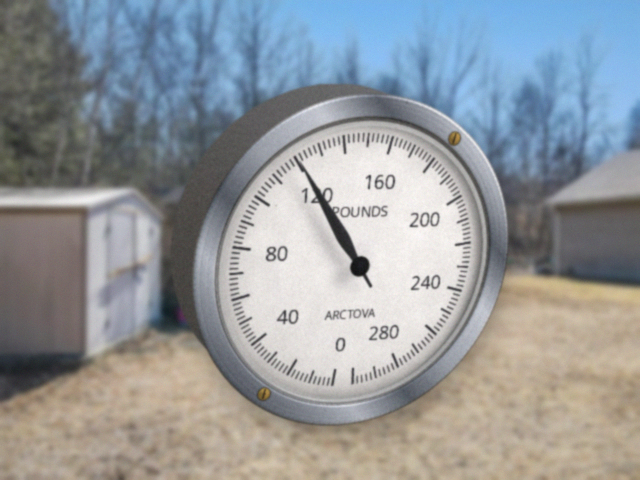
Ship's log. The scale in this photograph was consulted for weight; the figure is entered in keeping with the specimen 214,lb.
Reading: 120,lb
